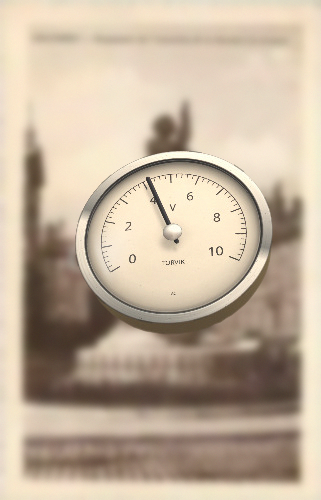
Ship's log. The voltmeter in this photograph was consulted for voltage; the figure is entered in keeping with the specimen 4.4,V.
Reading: 4.2,V
